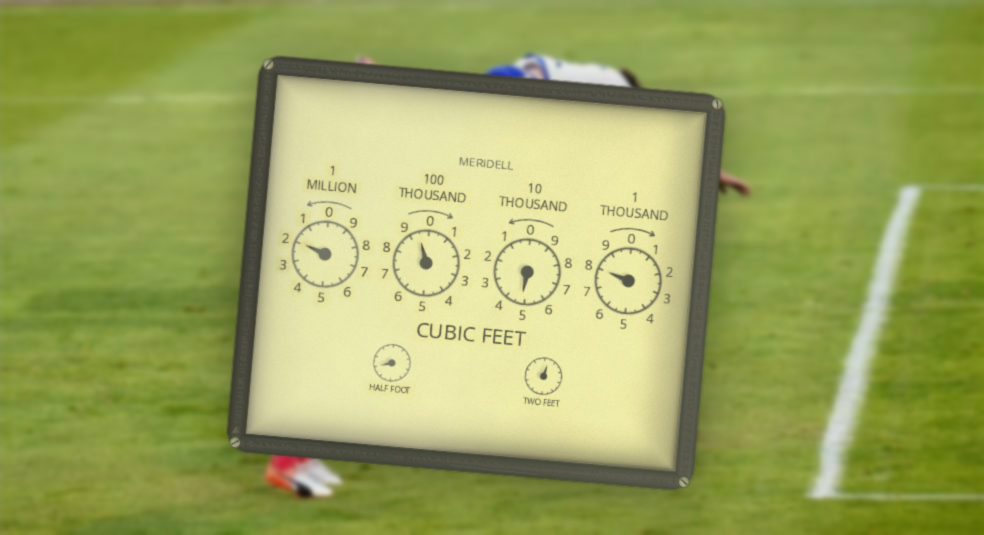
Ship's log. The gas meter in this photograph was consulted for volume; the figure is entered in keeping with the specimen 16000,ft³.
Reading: 194800,ft³
